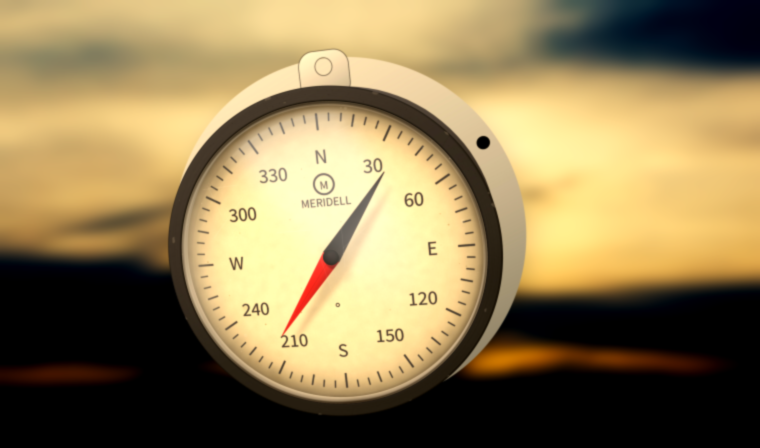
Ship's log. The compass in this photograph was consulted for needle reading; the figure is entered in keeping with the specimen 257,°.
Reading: 217.5,°
